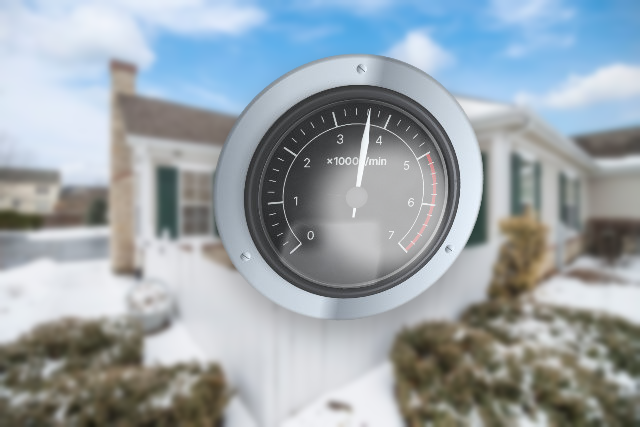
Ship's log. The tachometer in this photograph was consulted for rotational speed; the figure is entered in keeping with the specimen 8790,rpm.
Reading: 3600,rpm
